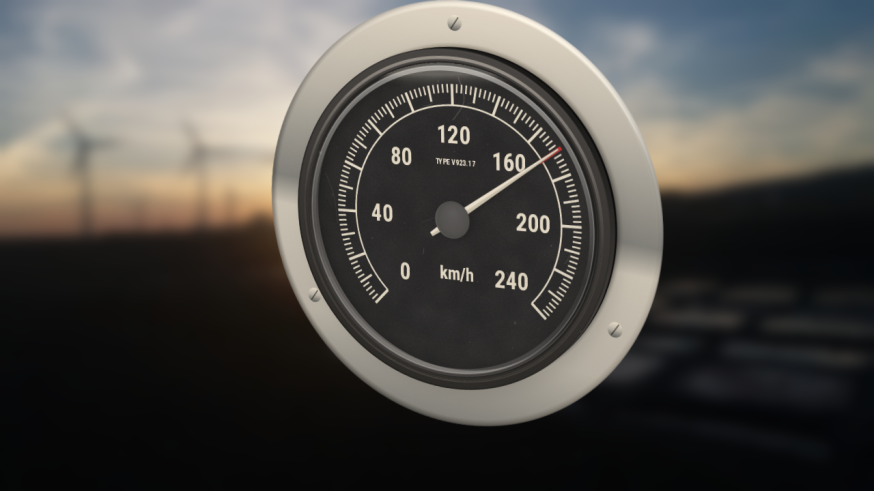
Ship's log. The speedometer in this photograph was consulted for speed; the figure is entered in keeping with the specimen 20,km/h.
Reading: 170,km/h
